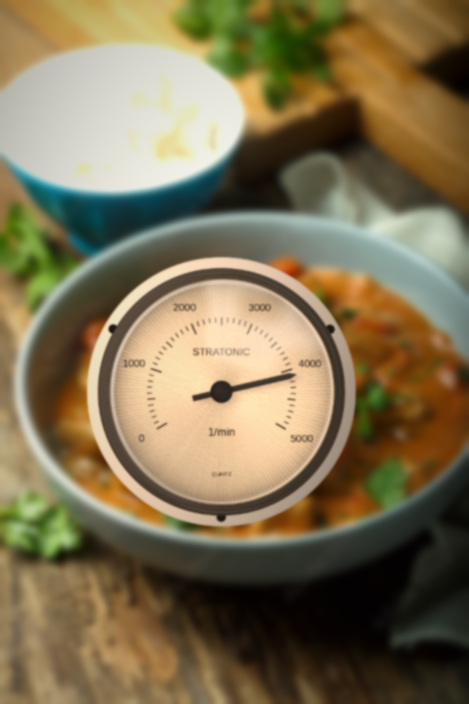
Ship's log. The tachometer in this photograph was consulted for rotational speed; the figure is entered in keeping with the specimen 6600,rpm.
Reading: 4100,rpm
